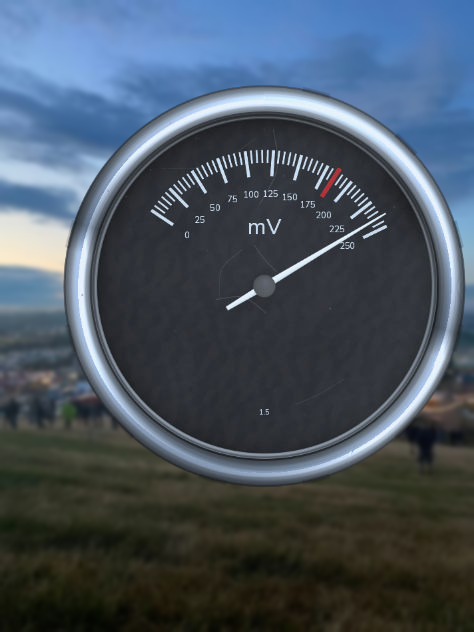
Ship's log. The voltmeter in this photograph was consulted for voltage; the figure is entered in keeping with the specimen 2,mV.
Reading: 240,mV
